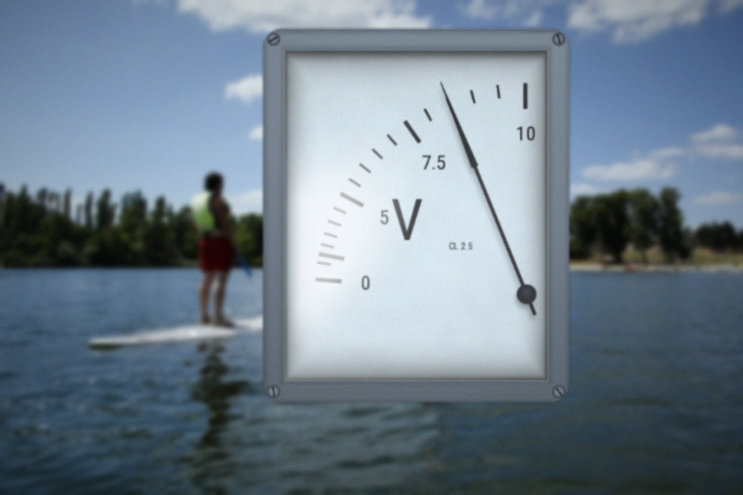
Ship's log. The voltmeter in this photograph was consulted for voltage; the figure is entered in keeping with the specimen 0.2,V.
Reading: 8.5,V
